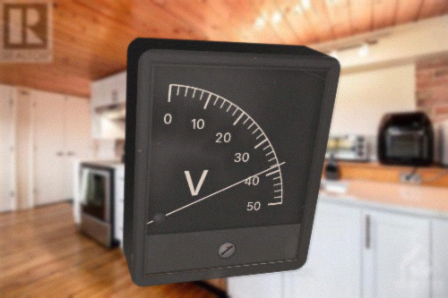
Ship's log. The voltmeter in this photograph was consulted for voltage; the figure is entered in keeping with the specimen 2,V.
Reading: 38,V
